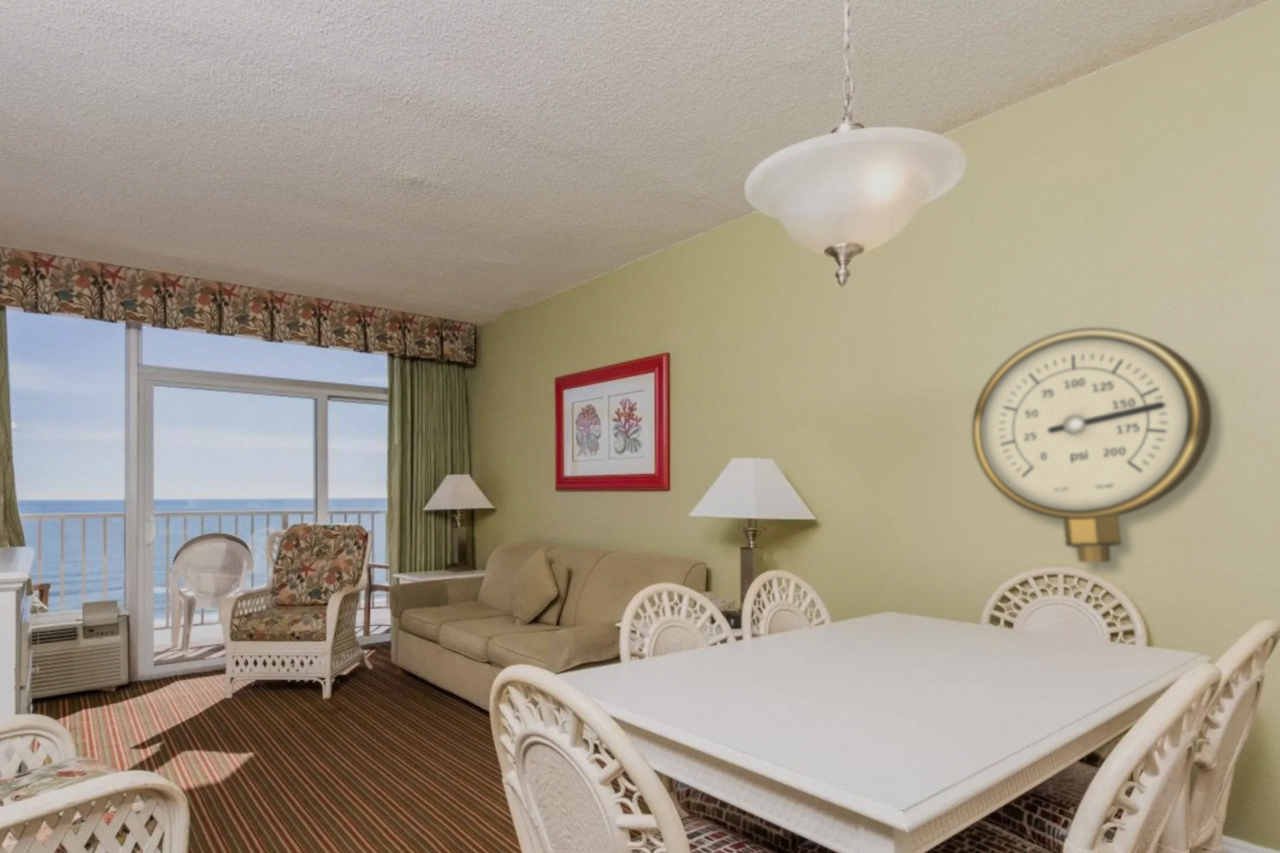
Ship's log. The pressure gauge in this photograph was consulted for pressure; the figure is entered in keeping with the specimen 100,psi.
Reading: 160,psi
